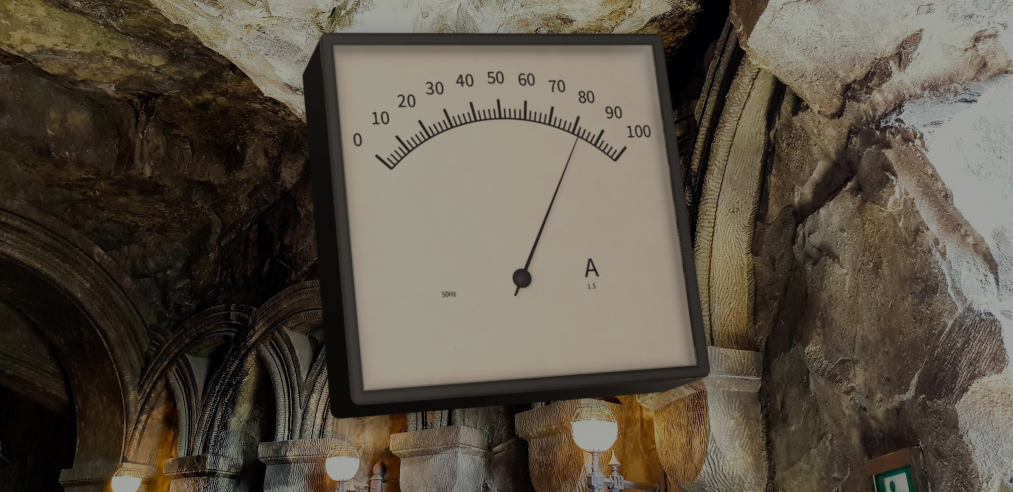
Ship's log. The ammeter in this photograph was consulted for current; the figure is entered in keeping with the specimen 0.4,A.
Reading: 82,A
